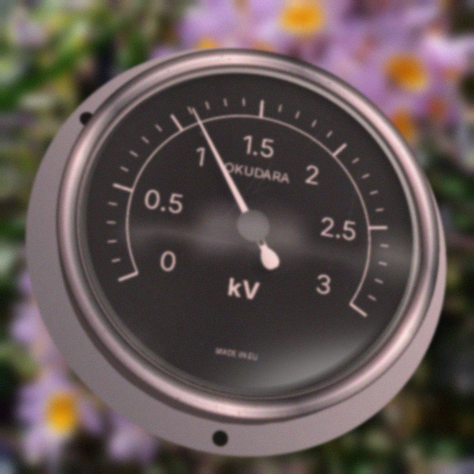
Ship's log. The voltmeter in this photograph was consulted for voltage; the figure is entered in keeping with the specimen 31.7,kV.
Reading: 1.1,kV
